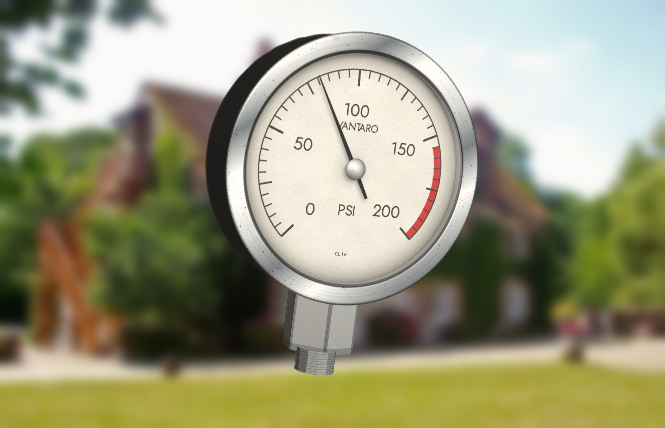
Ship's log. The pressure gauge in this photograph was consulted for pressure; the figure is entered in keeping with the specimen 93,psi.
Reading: 80,psi
